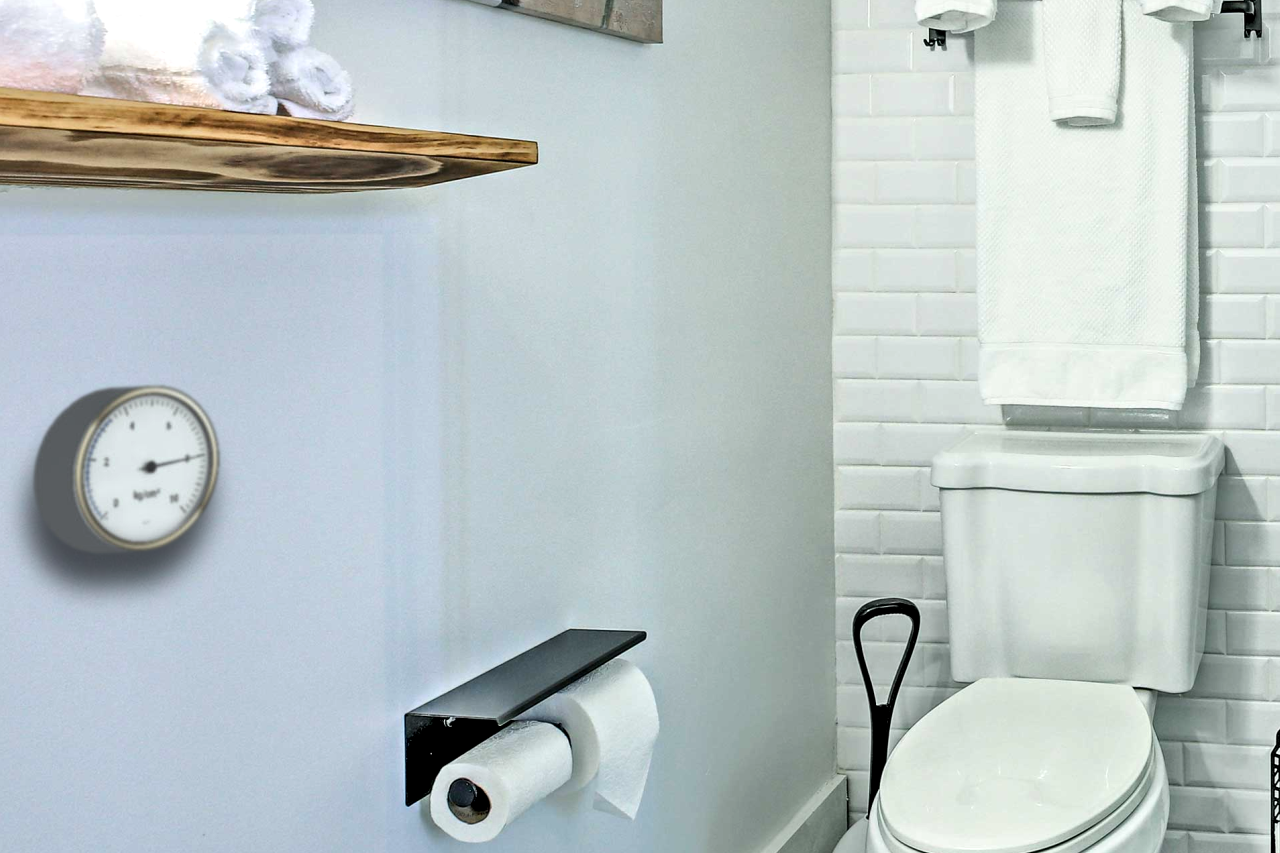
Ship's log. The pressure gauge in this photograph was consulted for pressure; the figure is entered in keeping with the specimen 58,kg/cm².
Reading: 8,kg/cm²
